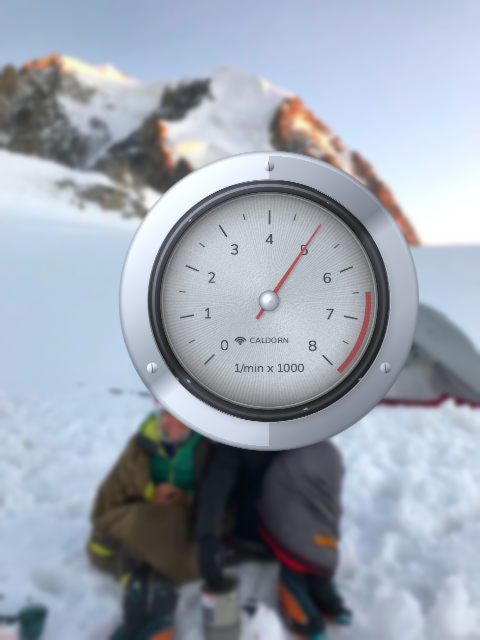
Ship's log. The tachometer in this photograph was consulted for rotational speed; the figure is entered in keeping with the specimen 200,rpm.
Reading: 5000,rpm
